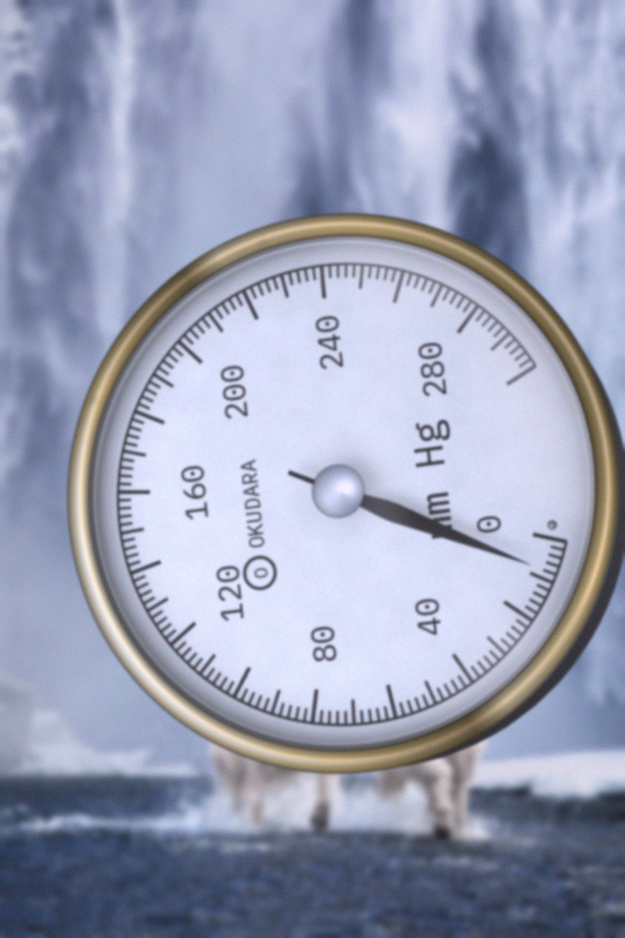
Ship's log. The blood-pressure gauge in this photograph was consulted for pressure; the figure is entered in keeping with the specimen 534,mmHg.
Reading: 8,mmHg
